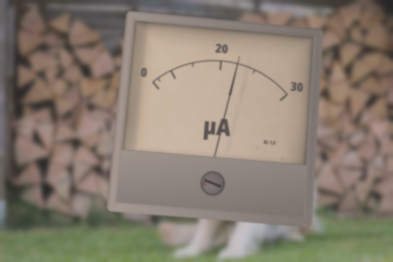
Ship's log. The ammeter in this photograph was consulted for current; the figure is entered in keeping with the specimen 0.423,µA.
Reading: 22.5,µA
